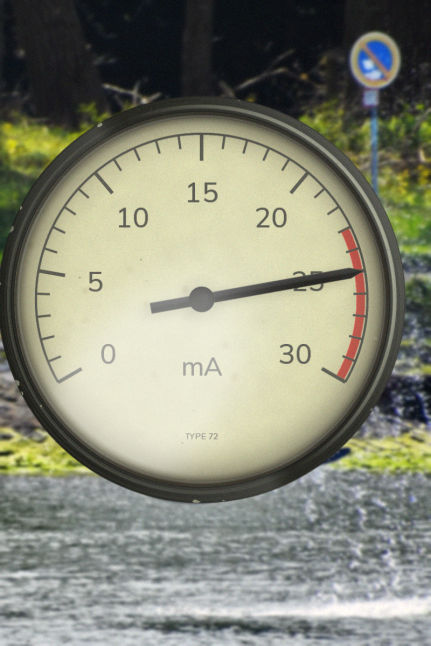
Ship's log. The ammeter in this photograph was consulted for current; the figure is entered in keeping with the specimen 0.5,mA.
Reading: 25,mA
